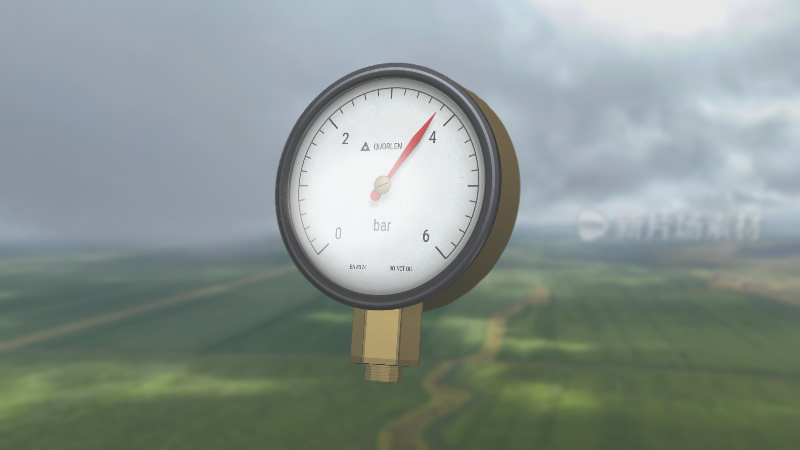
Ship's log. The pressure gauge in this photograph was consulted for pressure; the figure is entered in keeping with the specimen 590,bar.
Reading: 3.8,bar
